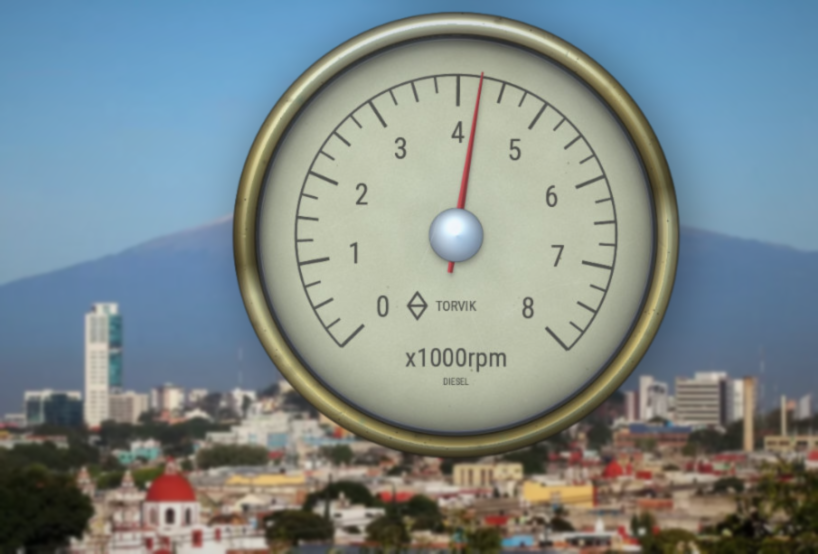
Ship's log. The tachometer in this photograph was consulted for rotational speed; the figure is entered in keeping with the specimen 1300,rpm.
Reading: 4250,rpm
